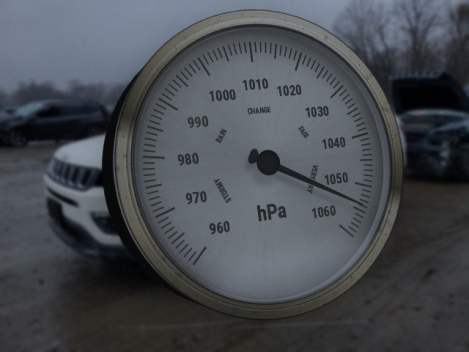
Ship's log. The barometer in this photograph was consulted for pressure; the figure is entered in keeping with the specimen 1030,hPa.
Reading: 1054,hPa
